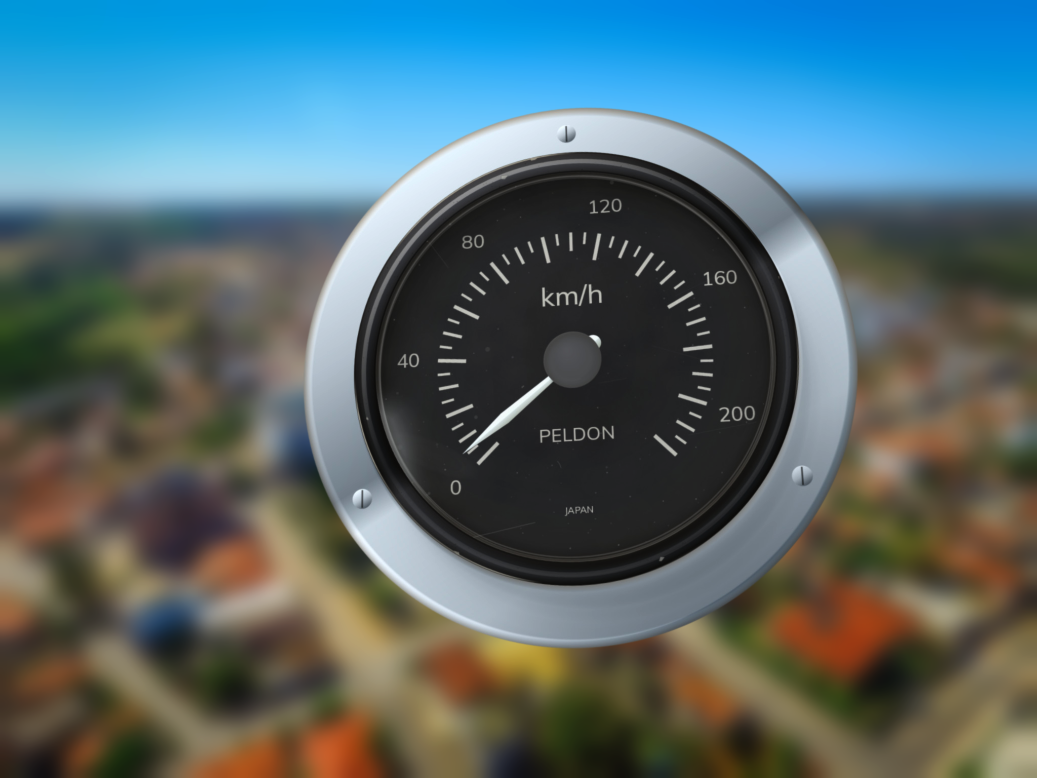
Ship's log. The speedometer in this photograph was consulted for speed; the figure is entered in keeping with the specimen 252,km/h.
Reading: 5,km/h
